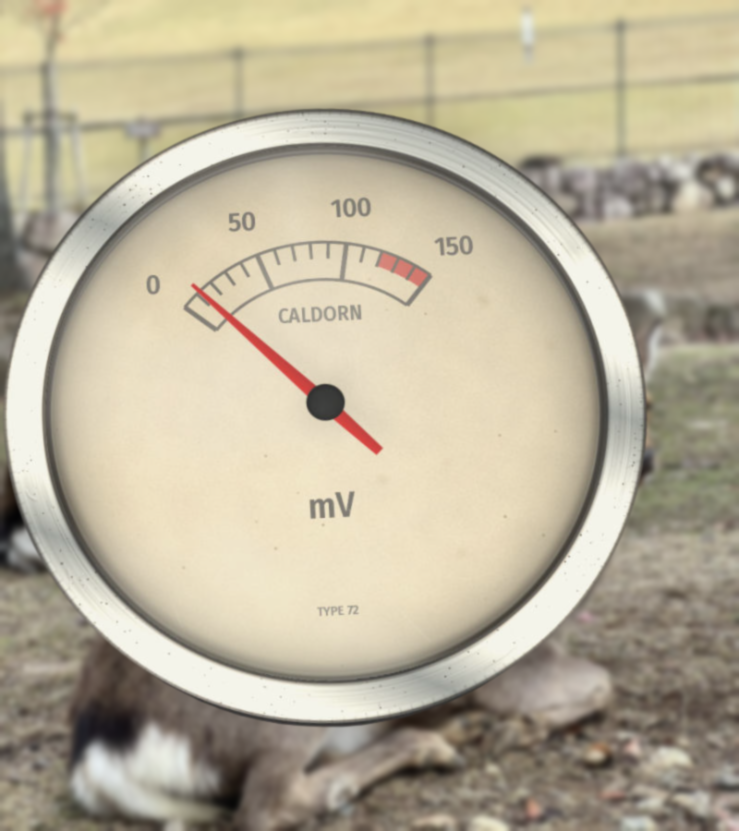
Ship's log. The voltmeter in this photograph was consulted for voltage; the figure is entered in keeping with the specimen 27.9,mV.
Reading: 10,mV
